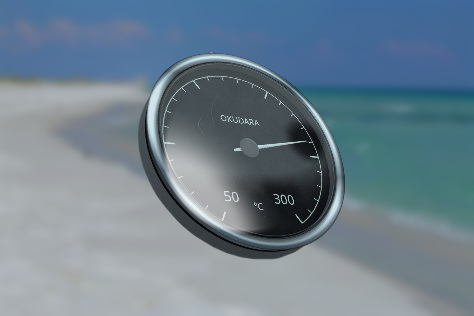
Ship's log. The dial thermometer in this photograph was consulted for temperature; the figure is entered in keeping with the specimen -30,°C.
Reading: 240,°C
